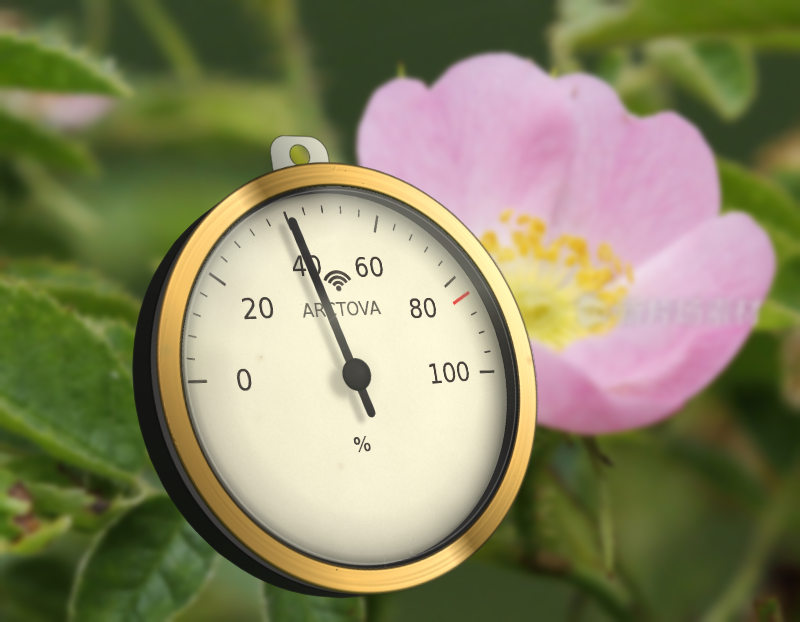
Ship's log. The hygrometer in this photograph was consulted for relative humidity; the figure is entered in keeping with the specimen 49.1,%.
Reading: 40,%
